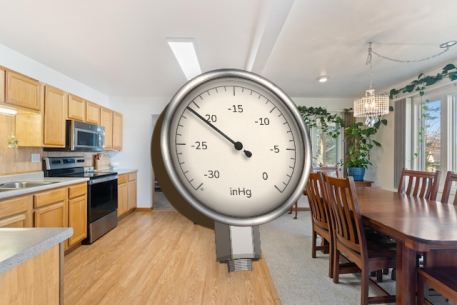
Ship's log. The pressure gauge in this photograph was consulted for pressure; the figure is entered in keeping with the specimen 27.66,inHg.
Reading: -21,inHg
